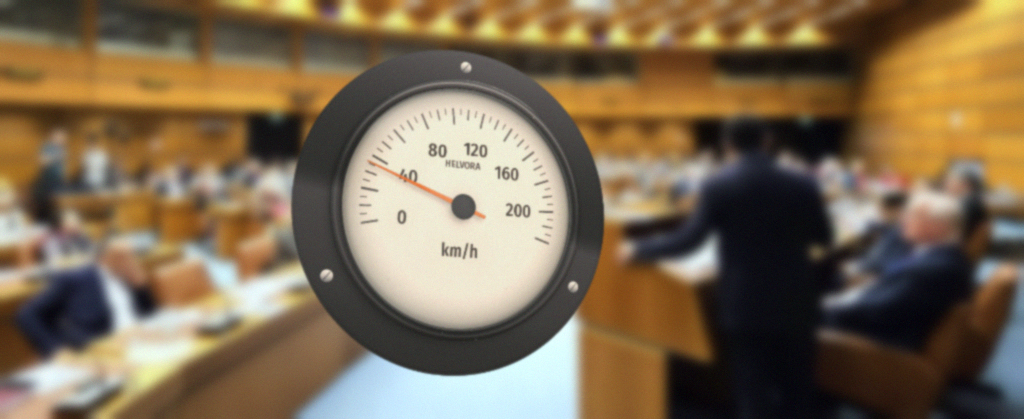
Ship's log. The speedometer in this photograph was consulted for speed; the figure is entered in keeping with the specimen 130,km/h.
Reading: 35,km/h
